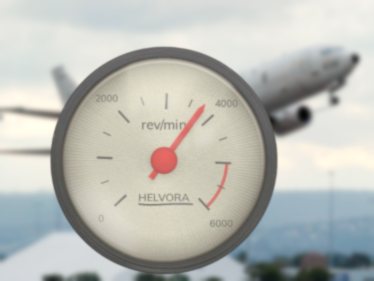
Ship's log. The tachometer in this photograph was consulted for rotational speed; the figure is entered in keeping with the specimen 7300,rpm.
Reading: 3750,rpm
